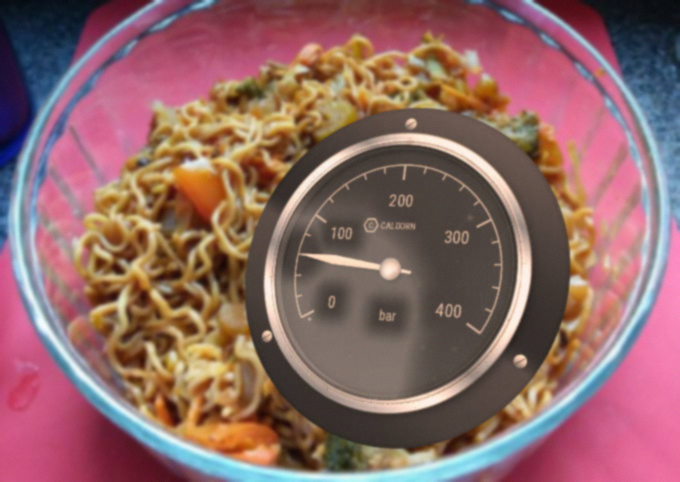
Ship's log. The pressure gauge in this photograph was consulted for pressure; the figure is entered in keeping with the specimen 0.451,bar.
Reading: 60,bar
